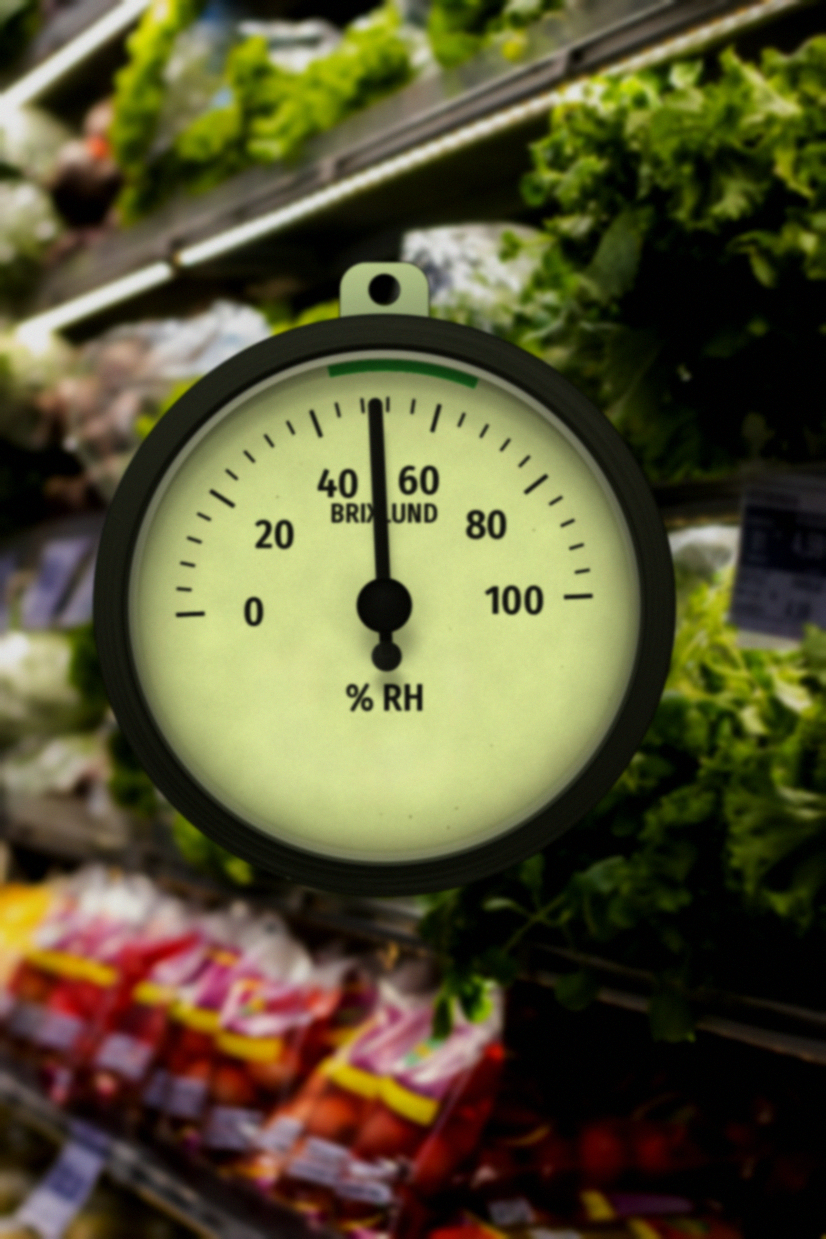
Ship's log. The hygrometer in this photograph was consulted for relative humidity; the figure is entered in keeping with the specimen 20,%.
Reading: 50,%
